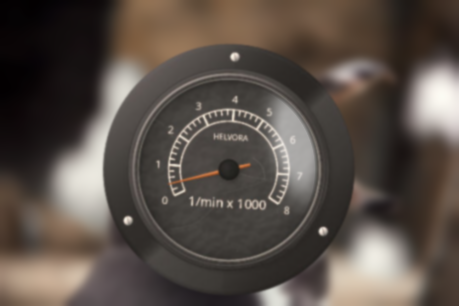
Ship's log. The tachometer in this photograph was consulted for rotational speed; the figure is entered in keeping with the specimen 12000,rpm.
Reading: 400,rpm
